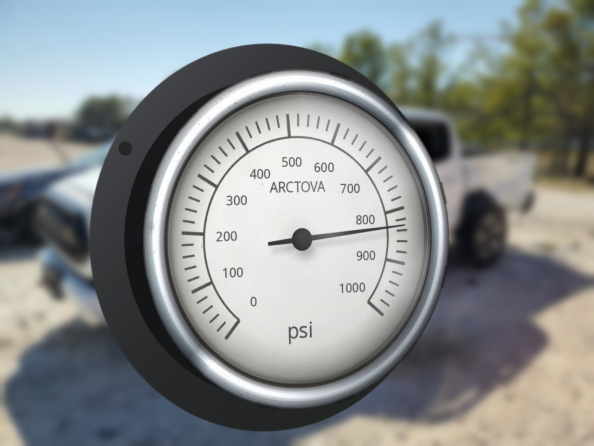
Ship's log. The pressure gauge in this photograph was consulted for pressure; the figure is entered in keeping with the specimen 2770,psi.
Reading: 830,psi
